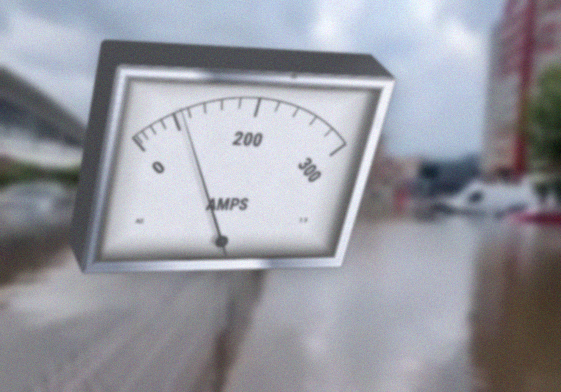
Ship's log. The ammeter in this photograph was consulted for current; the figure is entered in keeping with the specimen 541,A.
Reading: 110,A
